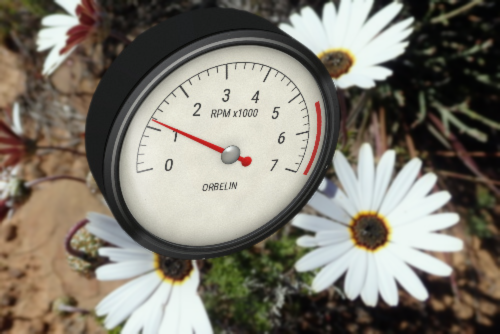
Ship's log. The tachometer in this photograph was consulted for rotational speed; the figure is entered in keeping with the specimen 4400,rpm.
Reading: 1200,rpm
